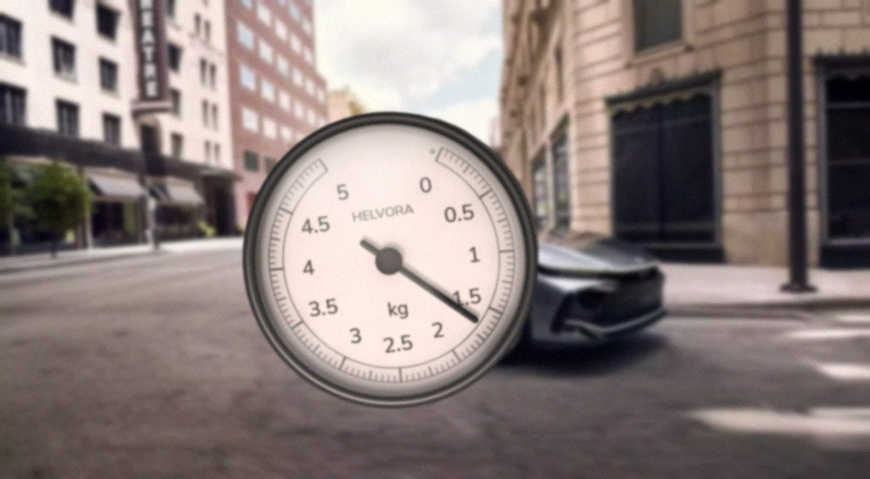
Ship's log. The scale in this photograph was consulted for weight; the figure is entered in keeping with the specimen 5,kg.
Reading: 1.65,kg
